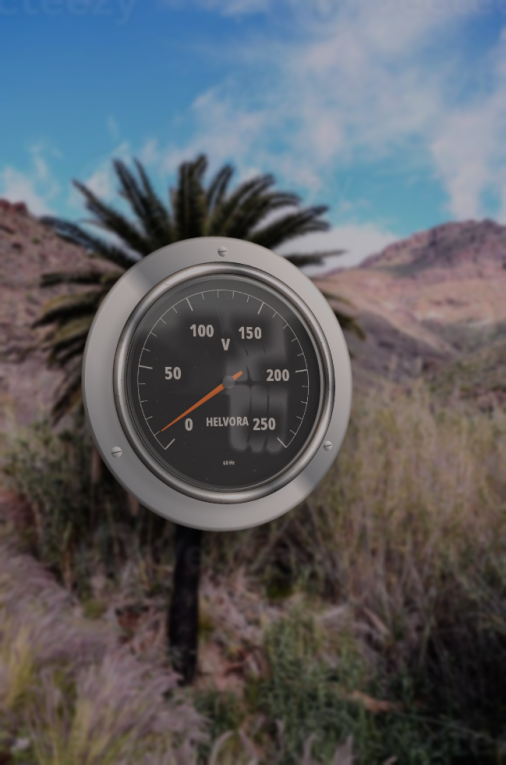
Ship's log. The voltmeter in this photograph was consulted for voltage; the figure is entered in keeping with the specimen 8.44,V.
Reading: 10,V
